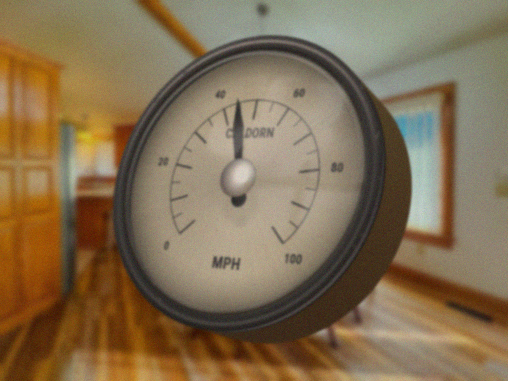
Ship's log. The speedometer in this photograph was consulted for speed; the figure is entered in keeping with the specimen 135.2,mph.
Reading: 45,mph
